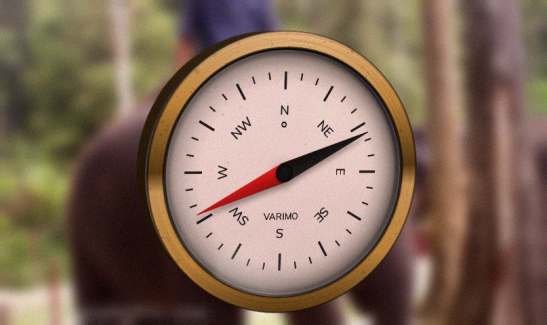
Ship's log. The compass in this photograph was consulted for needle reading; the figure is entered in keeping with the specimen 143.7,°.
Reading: 245,°
